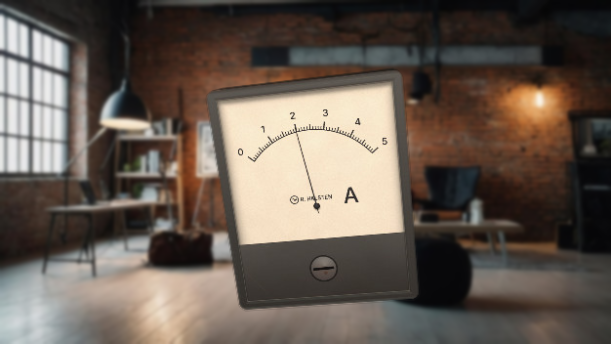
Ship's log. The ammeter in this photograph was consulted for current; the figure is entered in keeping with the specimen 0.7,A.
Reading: 2,A
